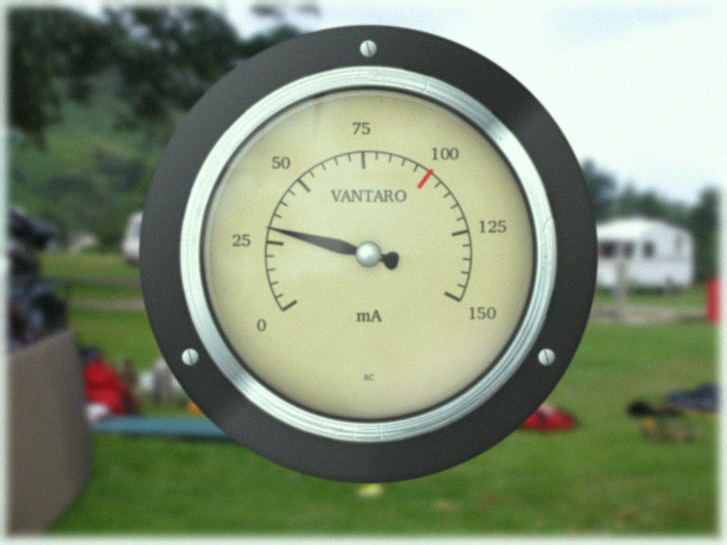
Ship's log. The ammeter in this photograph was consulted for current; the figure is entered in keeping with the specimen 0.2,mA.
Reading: 30,mA
